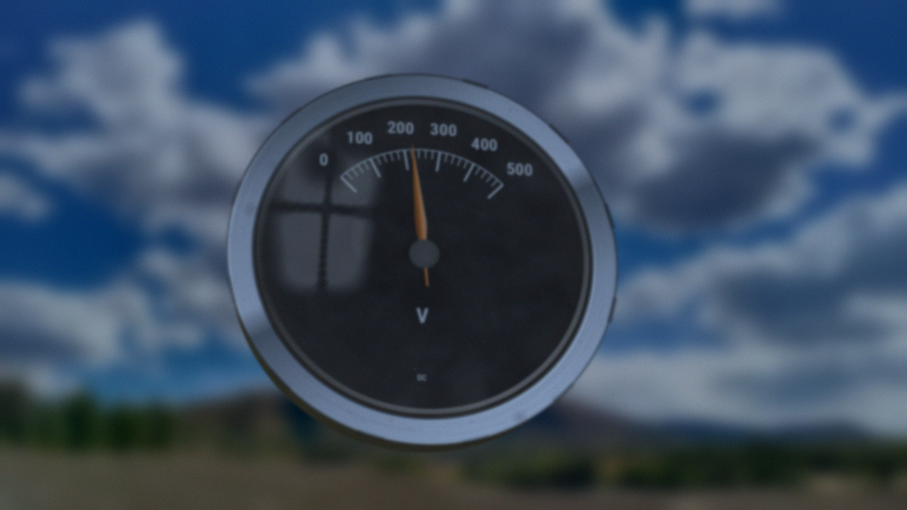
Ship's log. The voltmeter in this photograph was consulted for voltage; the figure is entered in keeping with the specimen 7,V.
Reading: 220,V
